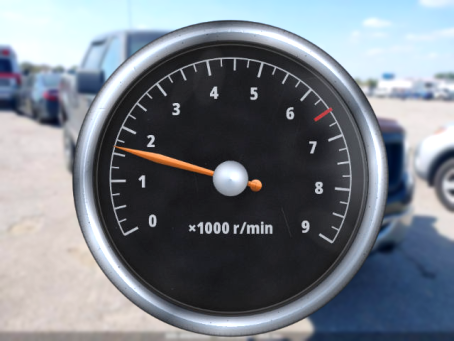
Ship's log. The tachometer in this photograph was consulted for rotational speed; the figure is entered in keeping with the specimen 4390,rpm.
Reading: 1625,rpm
